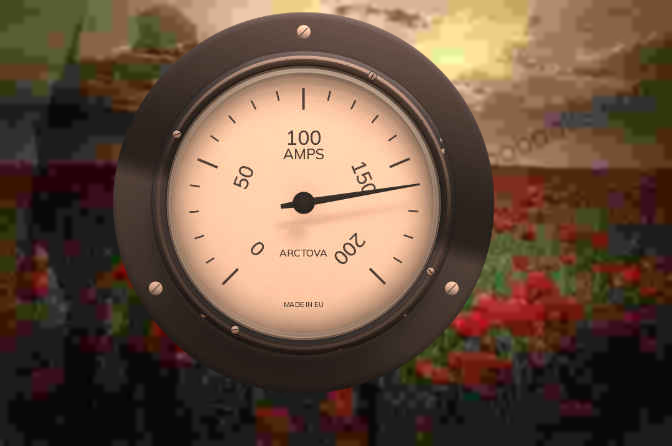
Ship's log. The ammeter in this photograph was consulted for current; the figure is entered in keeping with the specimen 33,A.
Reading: 160,A
